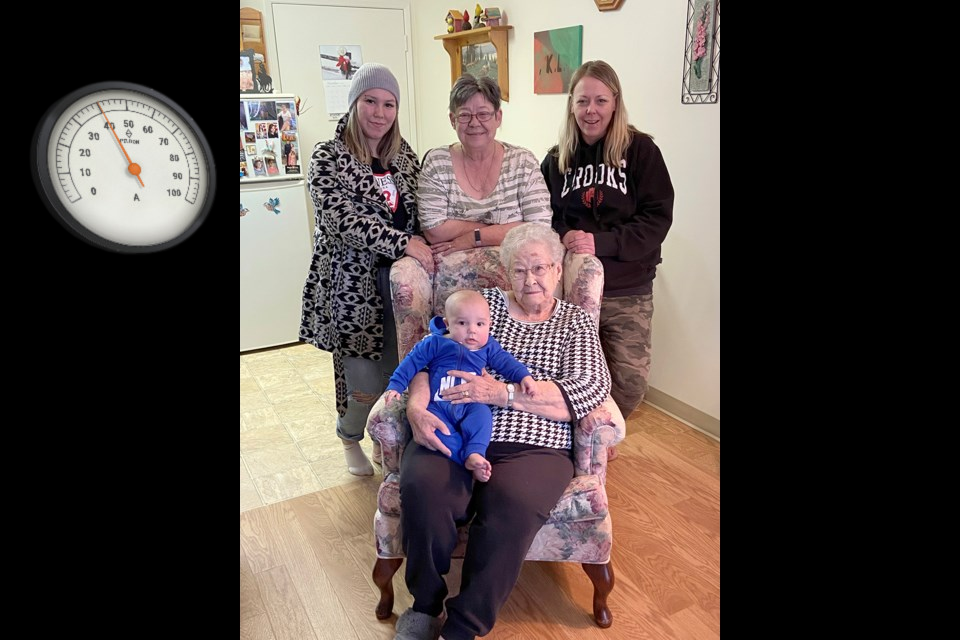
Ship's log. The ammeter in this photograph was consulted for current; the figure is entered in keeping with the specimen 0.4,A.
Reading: 40,A
